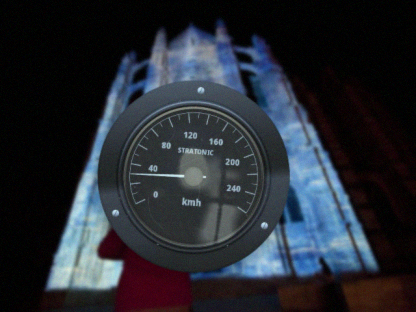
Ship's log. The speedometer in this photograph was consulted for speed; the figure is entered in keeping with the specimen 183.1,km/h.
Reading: 30,km/h
